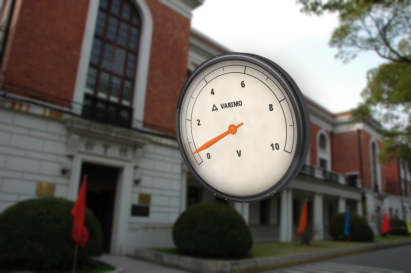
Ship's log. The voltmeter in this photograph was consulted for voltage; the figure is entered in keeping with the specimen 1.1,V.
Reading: 0.5,V
